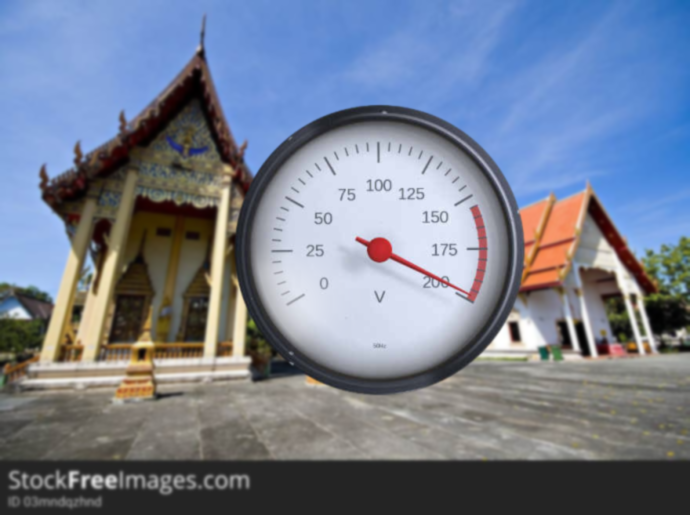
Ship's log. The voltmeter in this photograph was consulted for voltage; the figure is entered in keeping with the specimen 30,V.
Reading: 197.5,V
